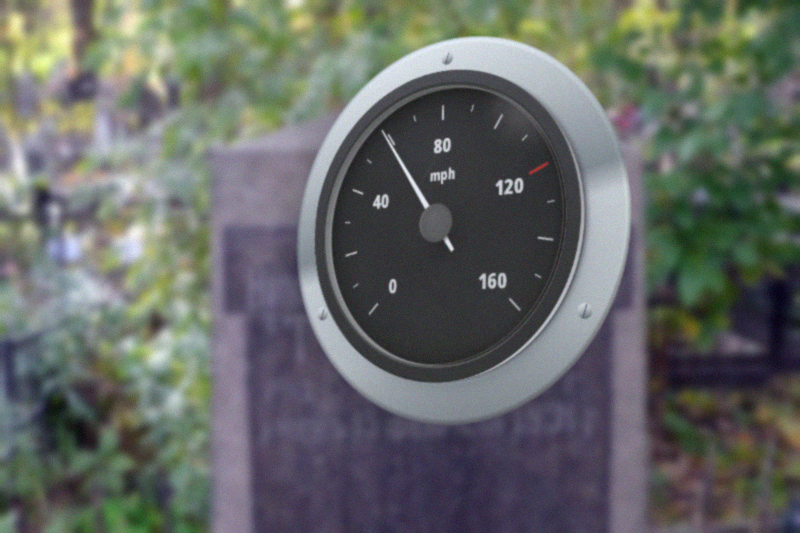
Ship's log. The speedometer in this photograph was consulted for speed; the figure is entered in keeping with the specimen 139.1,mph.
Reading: 60,mph
